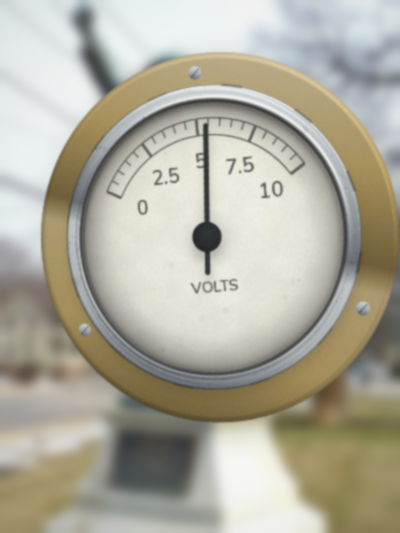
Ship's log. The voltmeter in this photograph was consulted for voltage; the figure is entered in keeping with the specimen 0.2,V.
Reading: 5.5,V
